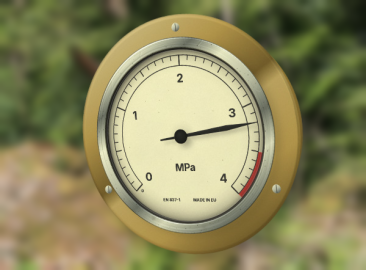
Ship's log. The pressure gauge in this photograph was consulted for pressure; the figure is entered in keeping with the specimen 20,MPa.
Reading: 3.2,MPa
